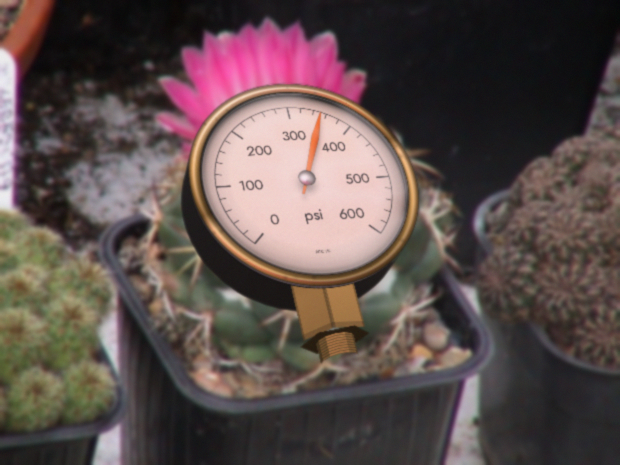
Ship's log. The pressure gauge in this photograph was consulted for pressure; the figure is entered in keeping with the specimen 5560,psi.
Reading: 350,psi
